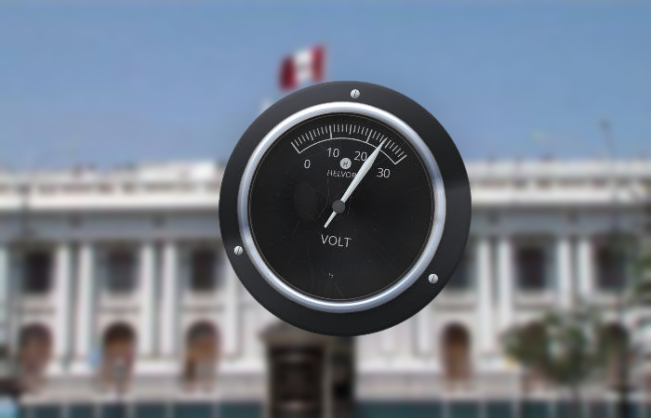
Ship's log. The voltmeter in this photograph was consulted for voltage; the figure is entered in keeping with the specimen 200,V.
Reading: 24,V
